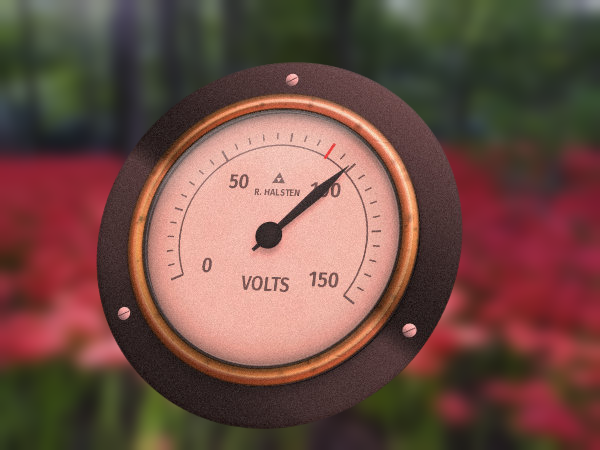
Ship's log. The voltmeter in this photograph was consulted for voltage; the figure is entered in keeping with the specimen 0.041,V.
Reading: 100,V
